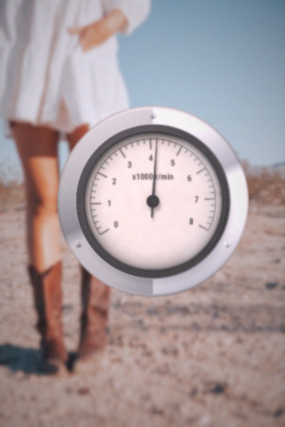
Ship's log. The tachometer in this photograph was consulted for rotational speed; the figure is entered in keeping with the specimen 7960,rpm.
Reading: 4200,rpm
